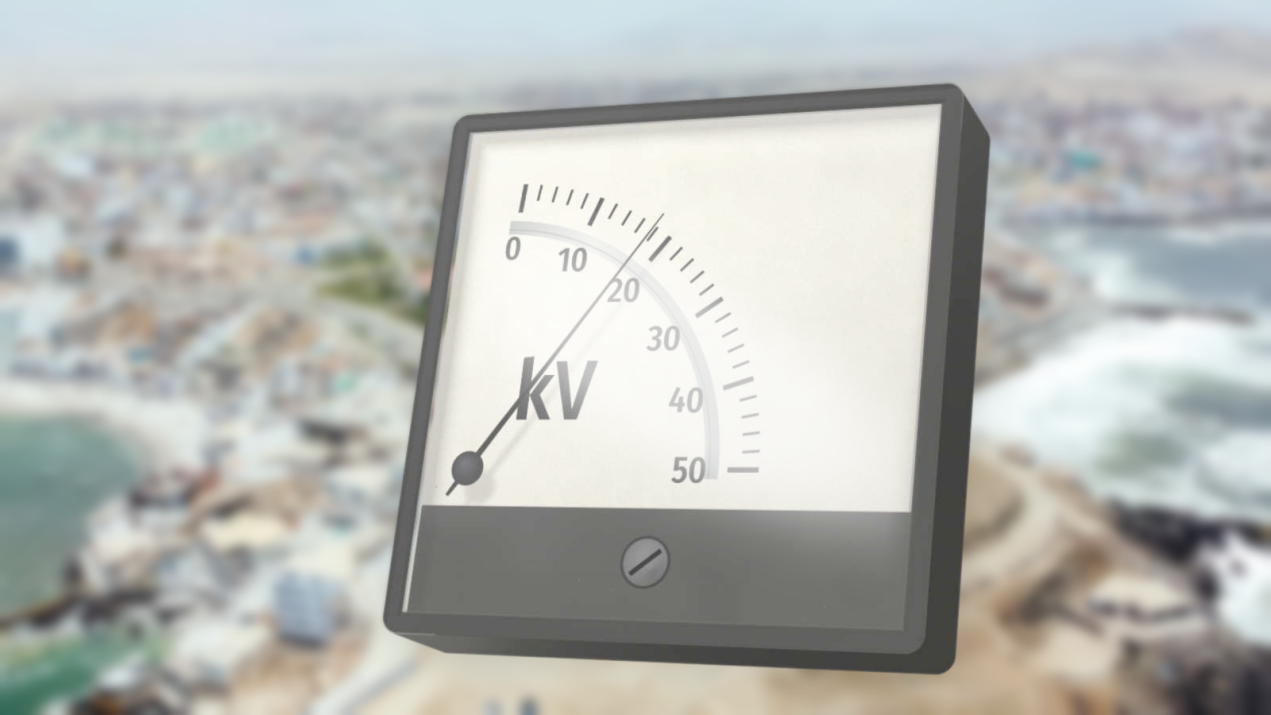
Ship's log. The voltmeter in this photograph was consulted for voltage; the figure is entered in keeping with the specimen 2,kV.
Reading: 18,kV
